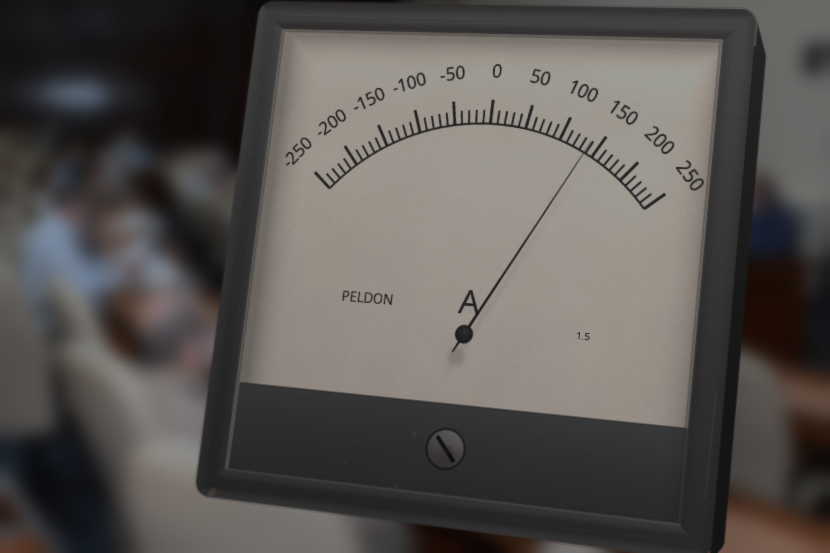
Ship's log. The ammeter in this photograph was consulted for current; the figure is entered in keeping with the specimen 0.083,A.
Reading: 140,A
